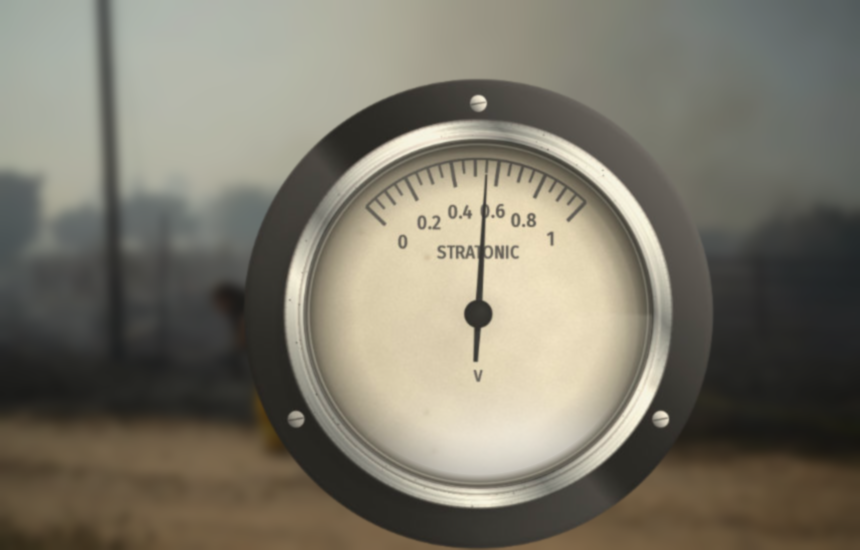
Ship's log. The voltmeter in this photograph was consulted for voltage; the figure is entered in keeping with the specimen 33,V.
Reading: 0.55,V
